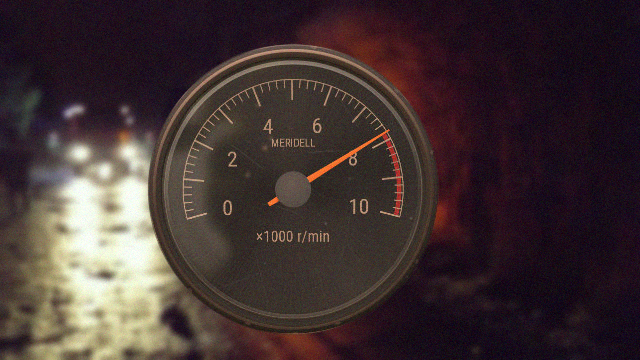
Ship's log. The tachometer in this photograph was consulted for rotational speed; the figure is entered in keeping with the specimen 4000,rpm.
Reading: 7800,rpm
